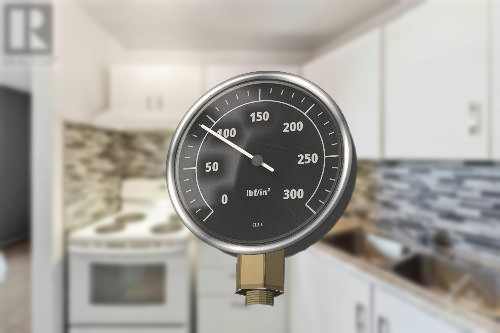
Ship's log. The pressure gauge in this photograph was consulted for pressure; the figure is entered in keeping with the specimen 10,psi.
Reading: 90,psi
